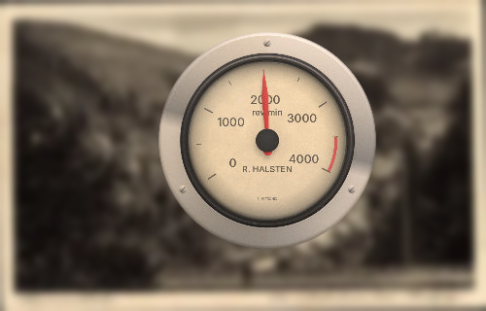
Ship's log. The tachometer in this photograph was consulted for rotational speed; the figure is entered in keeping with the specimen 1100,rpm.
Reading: 2000,rpm
